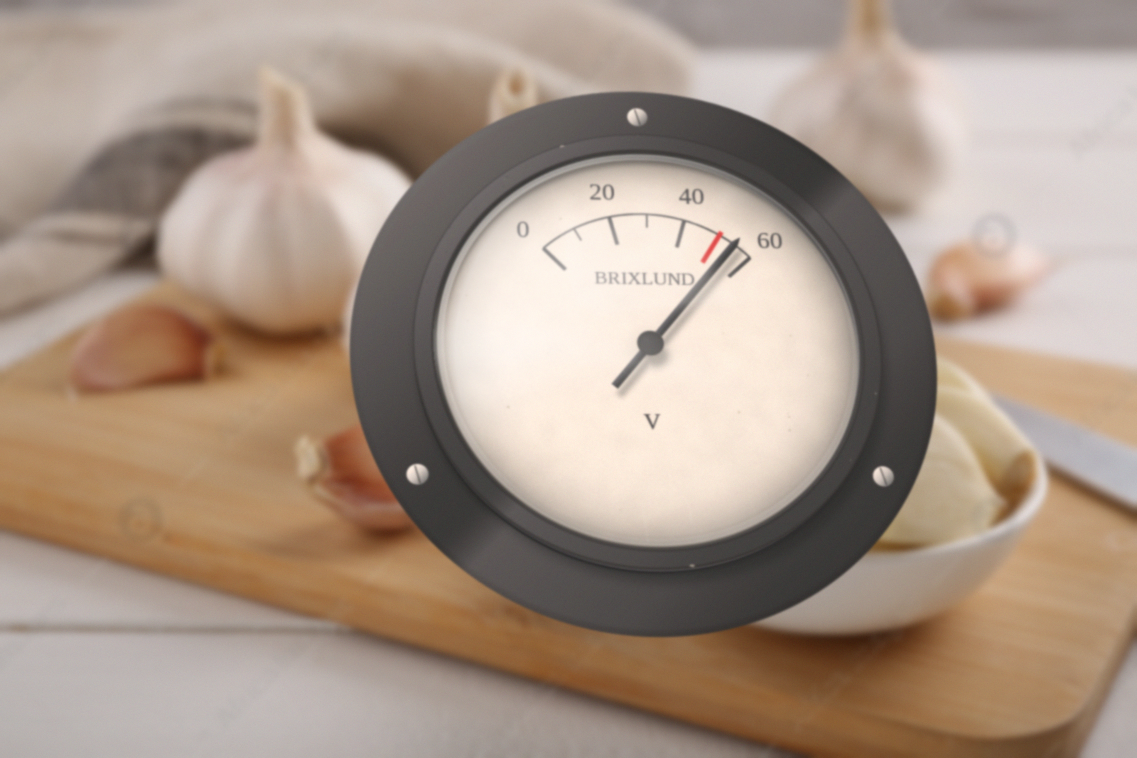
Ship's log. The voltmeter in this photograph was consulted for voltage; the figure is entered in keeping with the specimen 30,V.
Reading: 55,V
